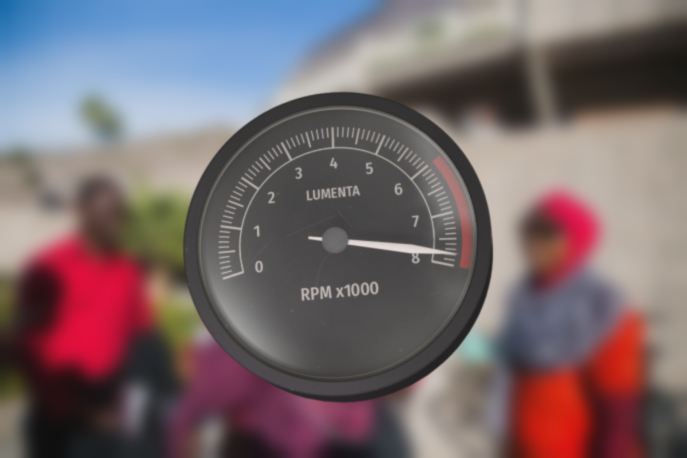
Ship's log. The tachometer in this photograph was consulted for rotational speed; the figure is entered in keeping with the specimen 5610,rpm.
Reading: 7800,rpm
